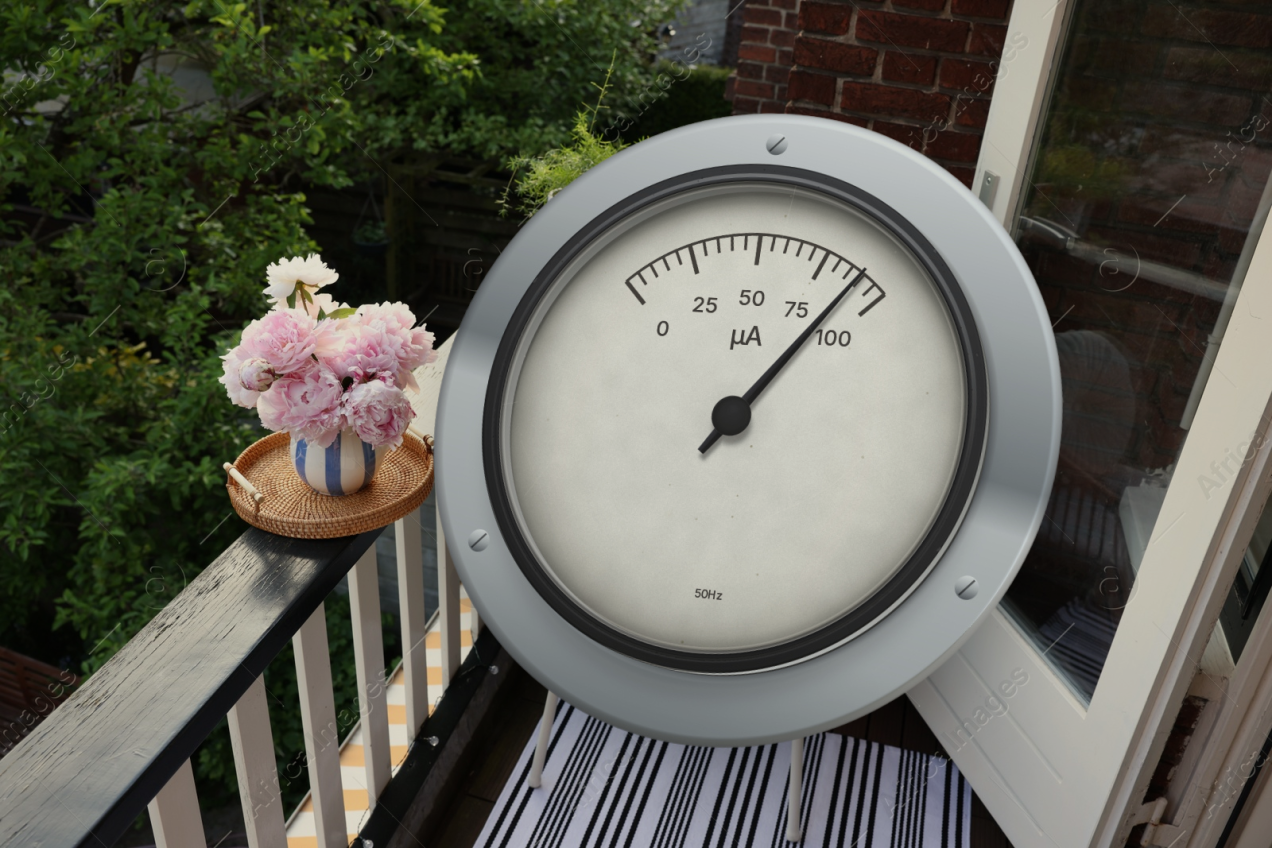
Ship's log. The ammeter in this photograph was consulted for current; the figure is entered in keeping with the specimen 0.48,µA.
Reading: 90,µA
